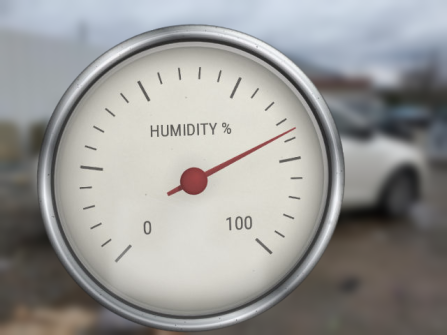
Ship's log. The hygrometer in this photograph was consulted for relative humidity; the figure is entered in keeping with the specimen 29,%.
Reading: 74,%
